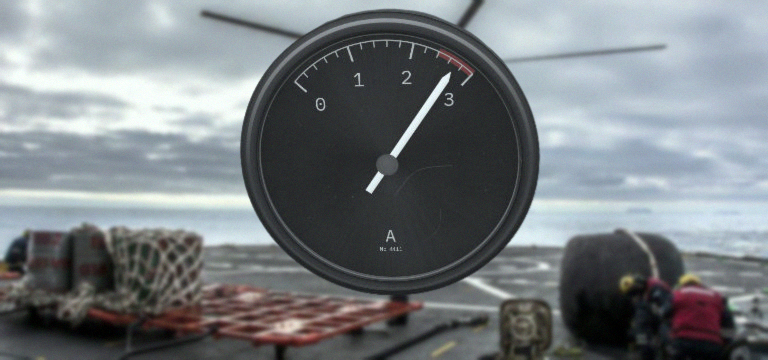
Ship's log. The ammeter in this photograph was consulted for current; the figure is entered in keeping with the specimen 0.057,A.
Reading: 2.7,A
